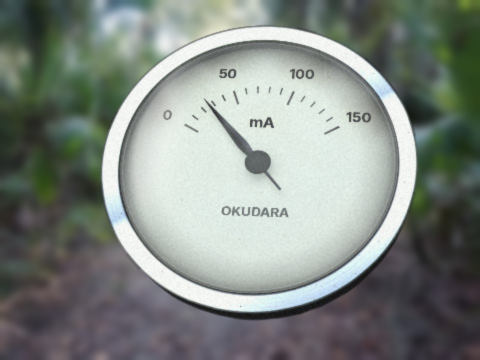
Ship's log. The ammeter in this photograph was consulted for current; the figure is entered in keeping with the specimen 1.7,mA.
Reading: 25,mA
